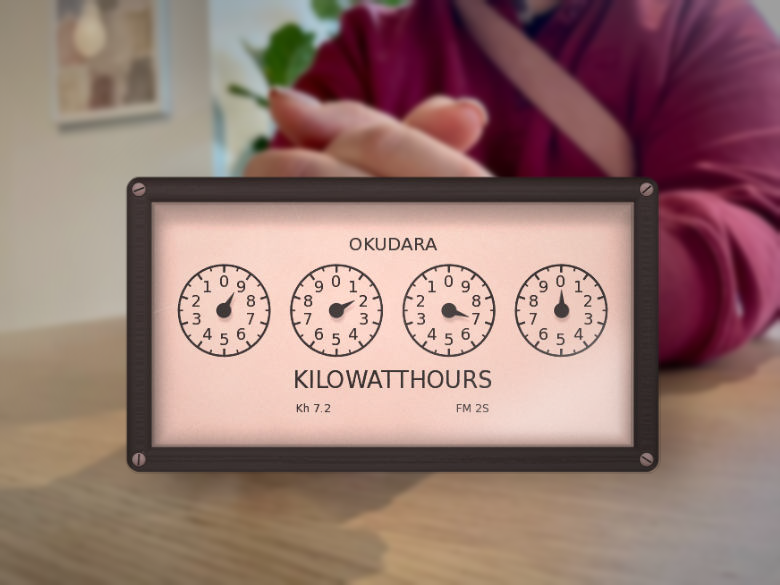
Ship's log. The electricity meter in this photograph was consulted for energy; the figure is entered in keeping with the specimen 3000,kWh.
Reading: 9170,kWh
